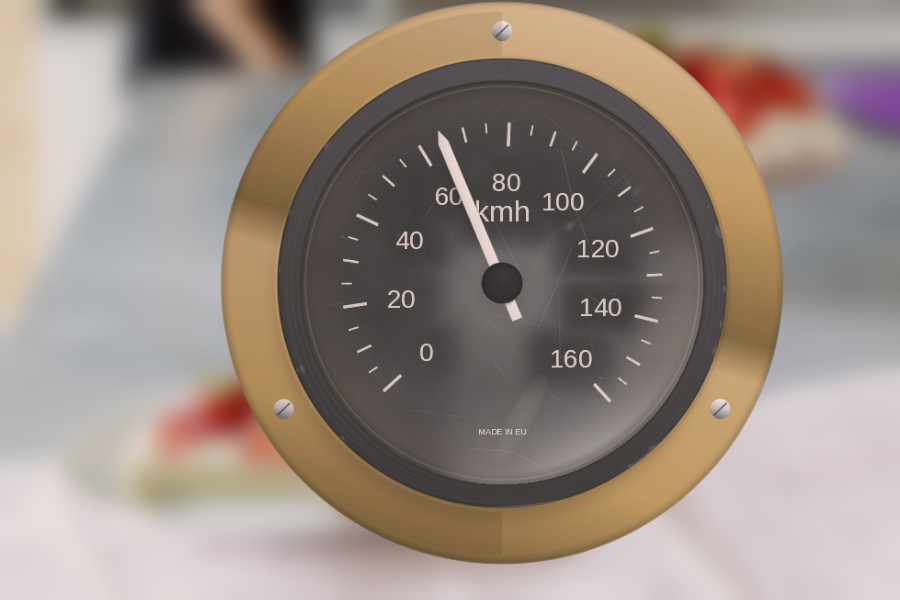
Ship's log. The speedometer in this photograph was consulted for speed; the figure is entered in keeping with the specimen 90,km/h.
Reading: 65,km/h
